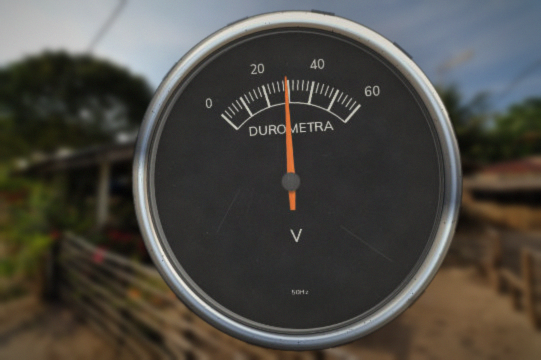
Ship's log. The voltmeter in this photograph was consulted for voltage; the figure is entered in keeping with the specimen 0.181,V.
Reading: 30,V
